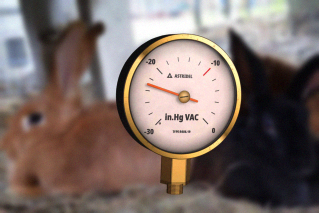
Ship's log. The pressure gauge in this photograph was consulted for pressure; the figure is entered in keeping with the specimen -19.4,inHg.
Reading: -23,inHg
